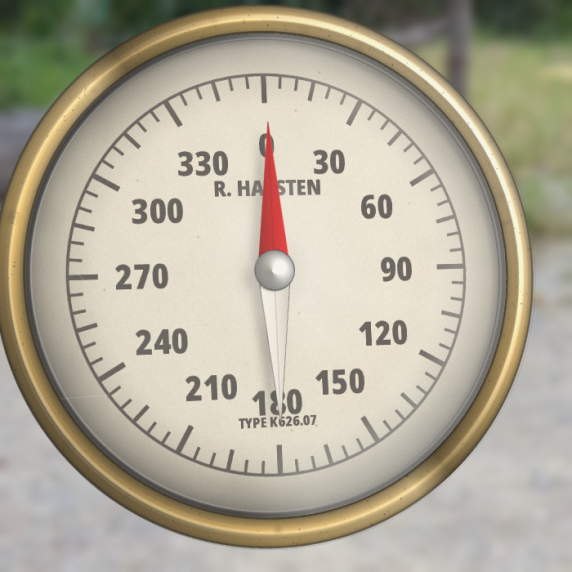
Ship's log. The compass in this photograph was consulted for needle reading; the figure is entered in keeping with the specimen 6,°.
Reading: 0,°
